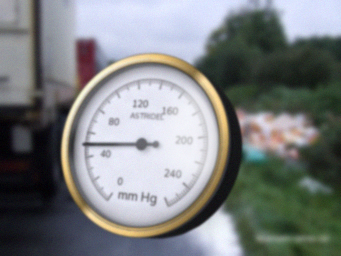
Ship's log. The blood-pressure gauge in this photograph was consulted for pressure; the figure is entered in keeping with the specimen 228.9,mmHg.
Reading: 50,mmHg
